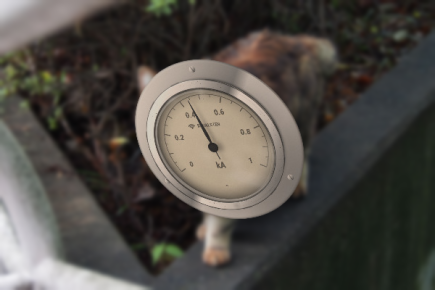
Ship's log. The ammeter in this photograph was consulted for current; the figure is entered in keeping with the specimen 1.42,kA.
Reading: 0.45,kA
